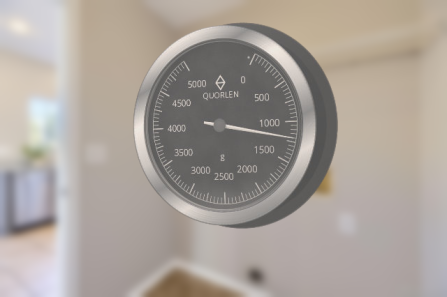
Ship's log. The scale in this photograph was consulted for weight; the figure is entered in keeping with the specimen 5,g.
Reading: 1200,g
